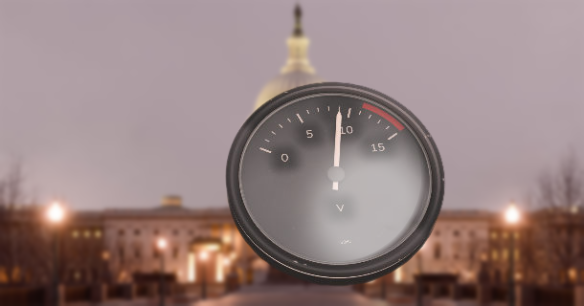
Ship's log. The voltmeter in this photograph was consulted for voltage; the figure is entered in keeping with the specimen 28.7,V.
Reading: 9,V
